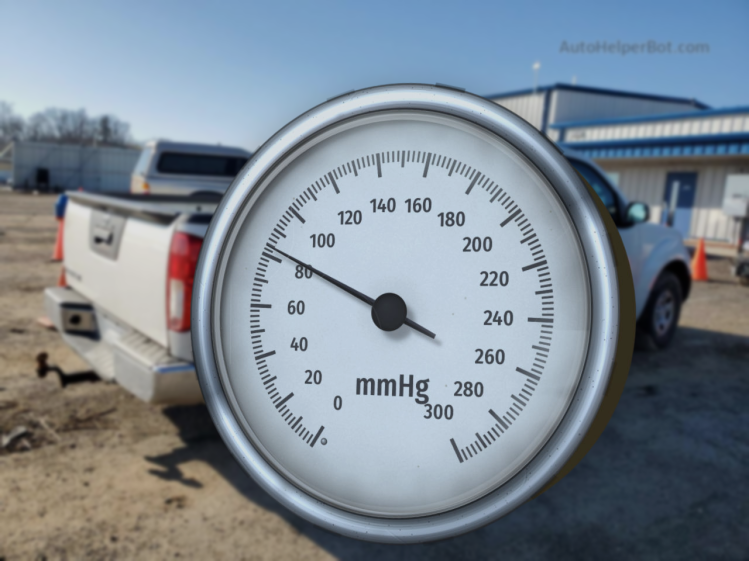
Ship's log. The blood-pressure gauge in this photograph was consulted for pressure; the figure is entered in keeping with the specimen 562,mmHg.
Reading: 84,mmHg
